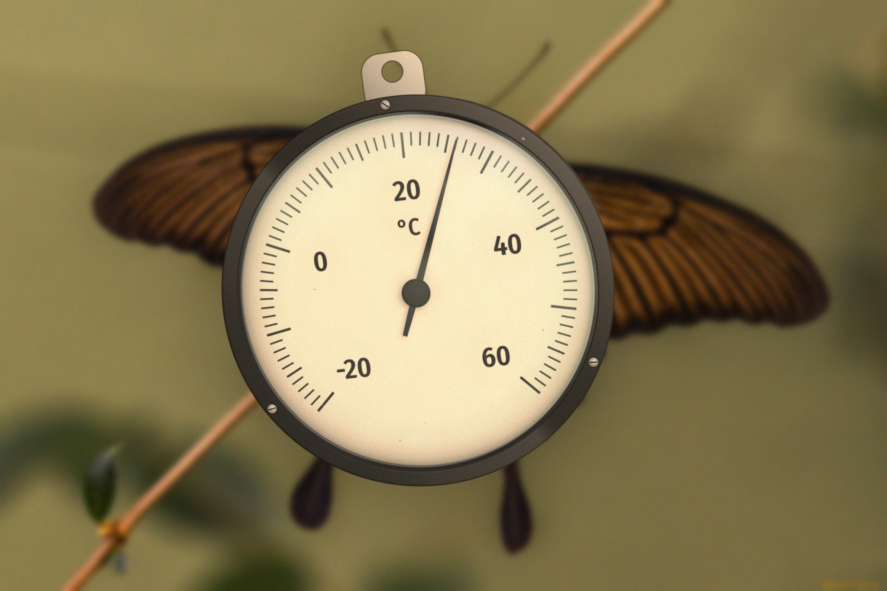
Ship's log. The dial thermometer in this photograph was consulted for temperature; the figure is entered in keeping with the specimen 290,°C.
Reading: 26,°C
